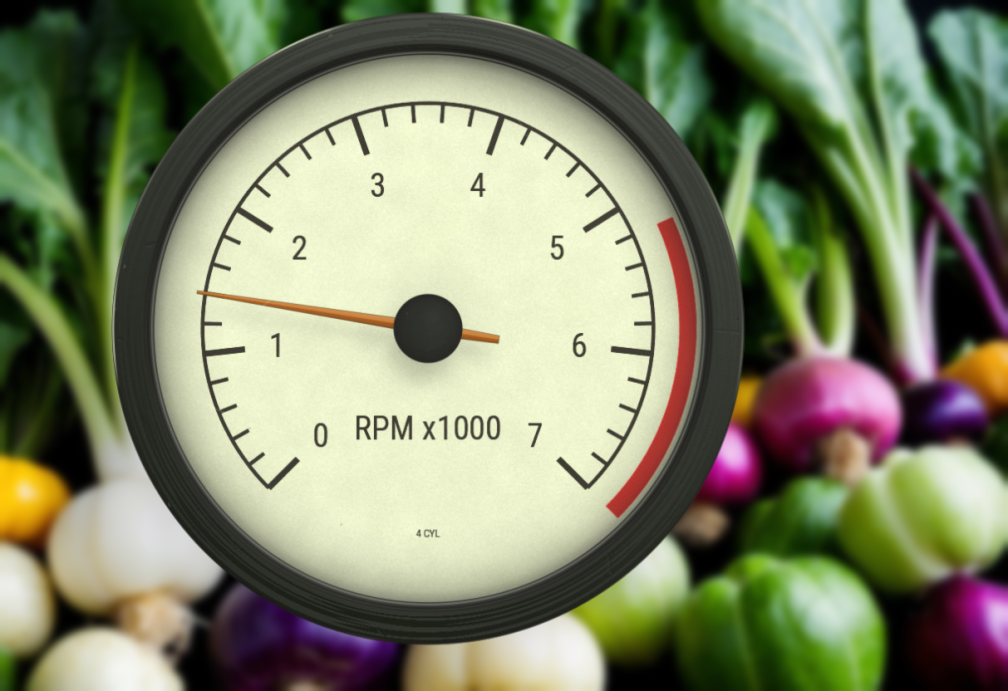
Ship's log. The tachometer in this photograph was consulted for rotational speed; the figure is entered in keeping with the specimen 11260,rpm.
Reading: 1400,rpm
